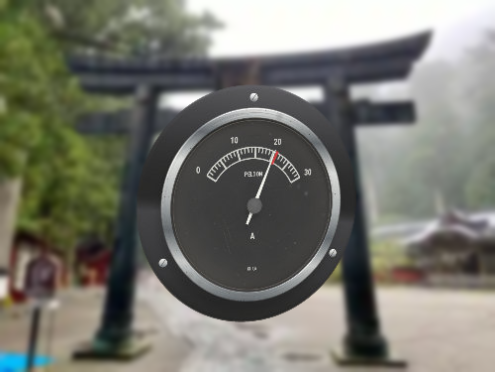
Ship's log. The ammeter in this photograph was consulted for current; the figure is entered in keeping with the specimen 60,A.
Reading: 20,A
